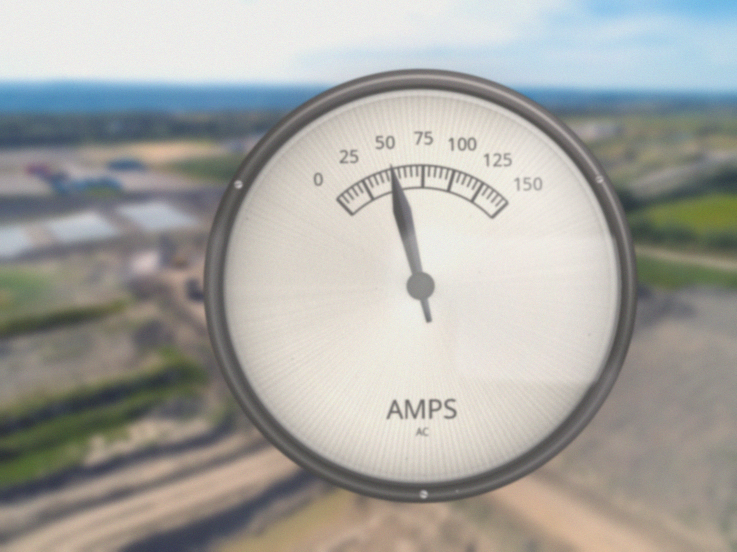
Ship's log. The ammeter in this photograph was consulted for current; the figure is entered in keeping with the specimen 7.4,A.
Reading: 50,A
